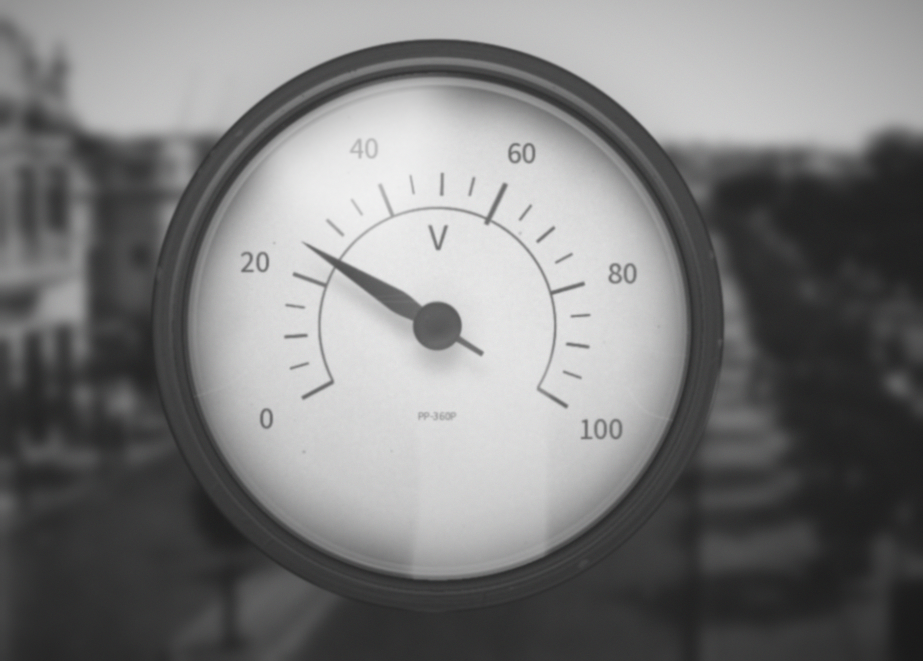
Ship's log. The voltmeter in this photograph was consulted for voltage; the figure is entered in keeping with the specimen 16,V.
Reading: 25,V
